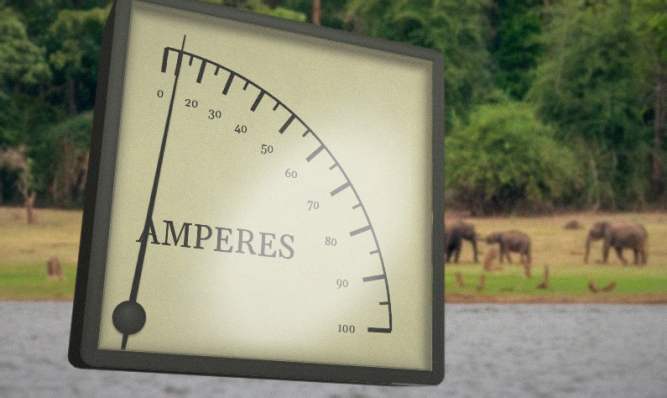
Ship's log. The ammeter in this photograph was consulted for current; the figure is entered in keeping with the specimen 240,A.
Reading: 10,A
